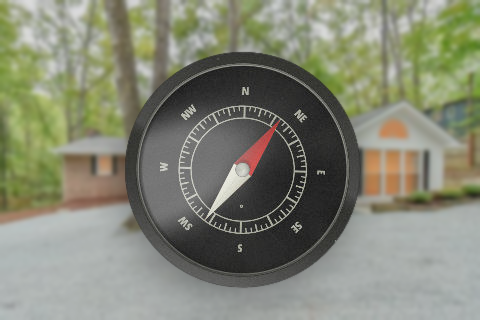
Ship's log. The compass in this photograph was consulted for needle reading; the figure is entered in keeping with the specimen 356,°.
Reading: 35,°
